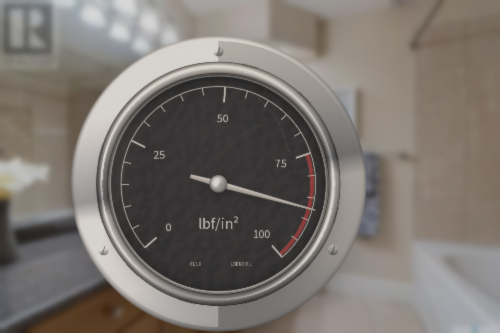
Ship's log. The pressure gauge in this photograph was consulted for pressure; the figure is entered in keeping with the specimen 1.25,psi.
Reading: 87.5,psi
